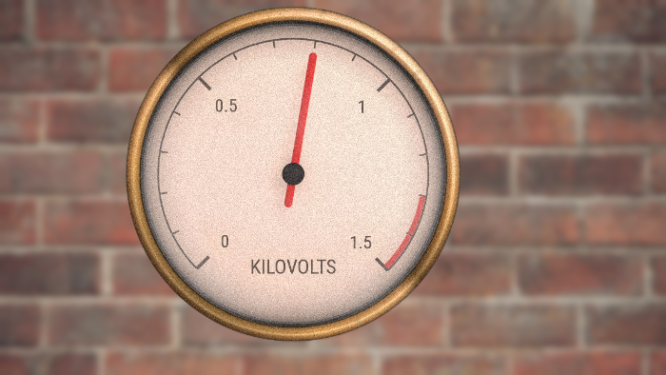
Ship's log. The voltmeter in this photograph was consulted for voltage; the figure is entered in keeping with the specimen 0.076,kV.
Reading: 0.8,kV
